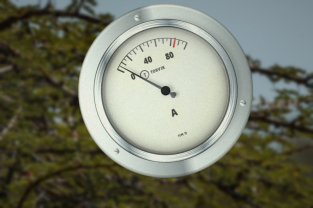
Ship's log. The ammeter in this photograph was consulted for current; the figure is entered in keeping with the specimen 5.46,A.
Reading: 5,A
